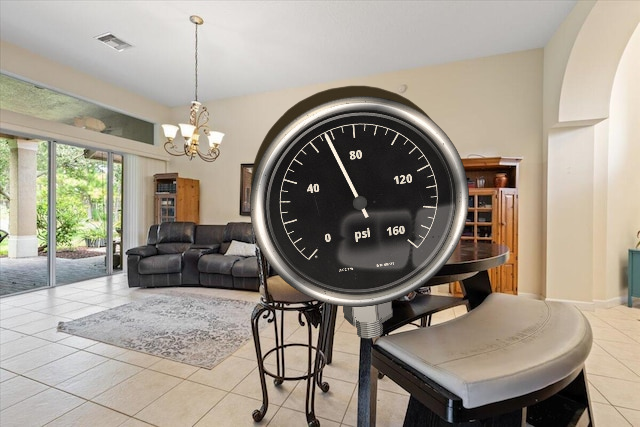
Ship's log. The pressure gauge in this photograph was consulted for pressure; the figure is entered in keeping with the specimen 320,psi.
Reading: 67.5,psi
